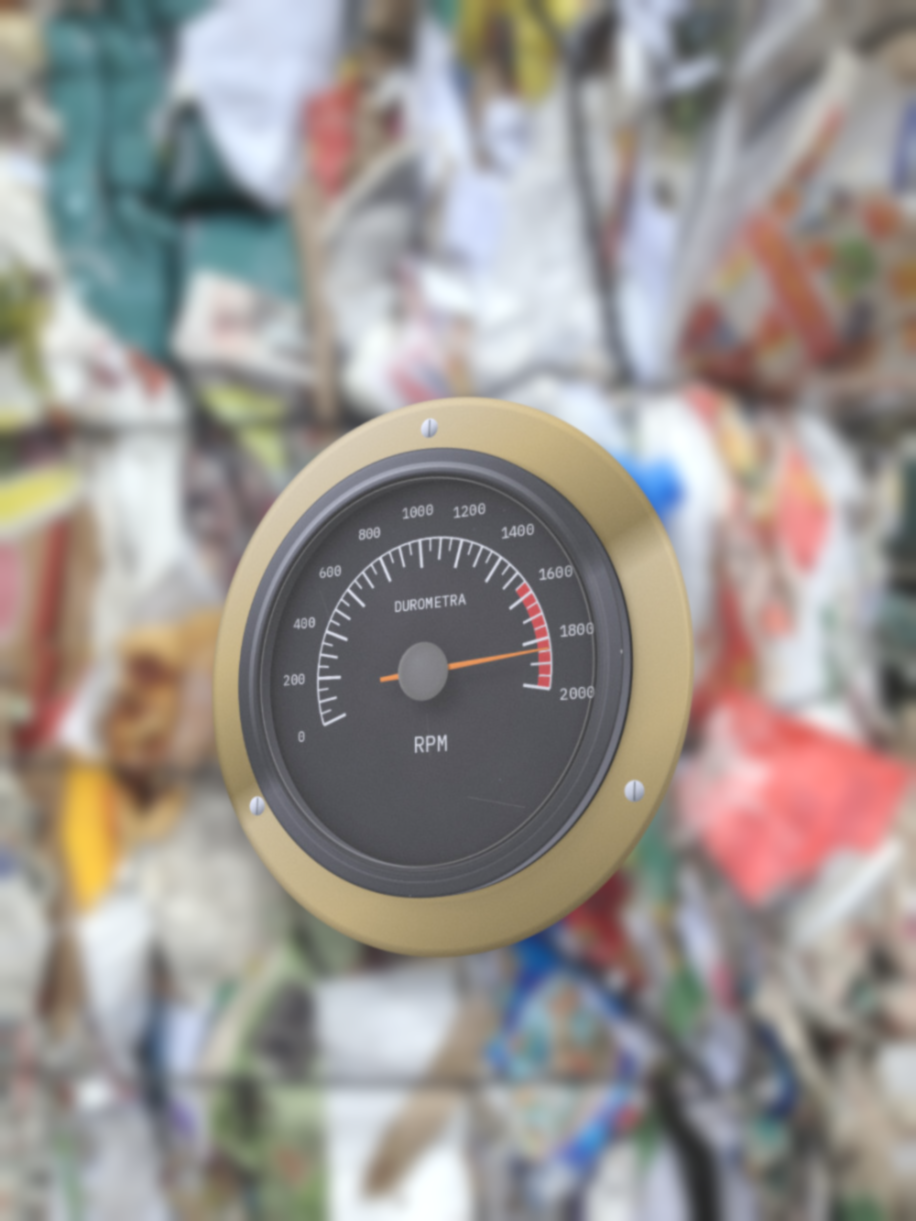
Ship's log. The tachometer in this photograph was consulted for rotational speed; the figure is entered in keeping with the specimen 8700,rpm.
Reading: 1850,rpm
